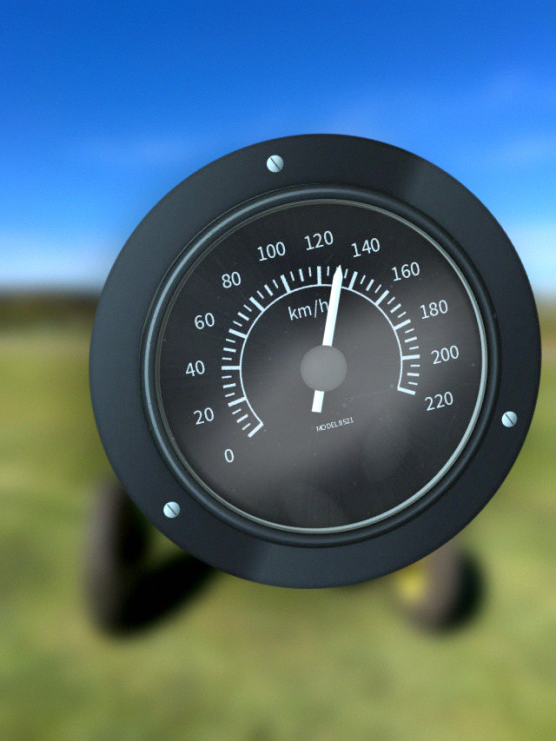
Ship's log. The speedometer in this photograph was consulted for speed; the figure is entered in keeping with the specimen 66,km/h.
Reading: 130,km/h
